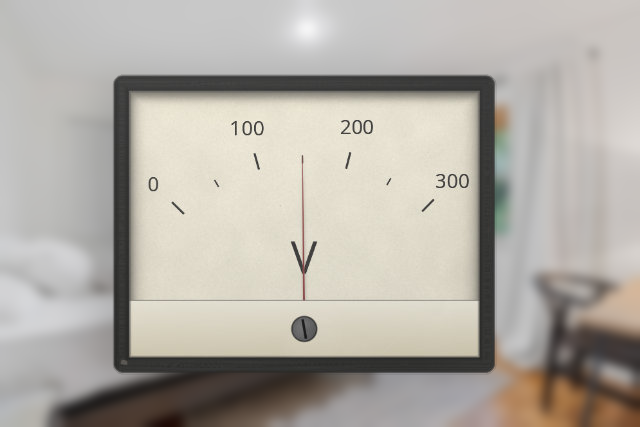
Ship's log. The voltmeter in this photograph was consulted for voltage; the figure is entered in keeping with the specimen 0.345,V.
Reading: 150,V
